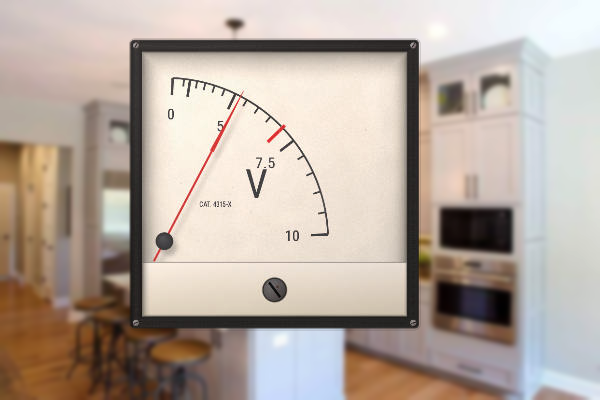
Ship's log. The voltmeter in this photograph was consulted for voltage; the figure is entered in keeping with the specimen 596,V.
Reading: 5.25,V
